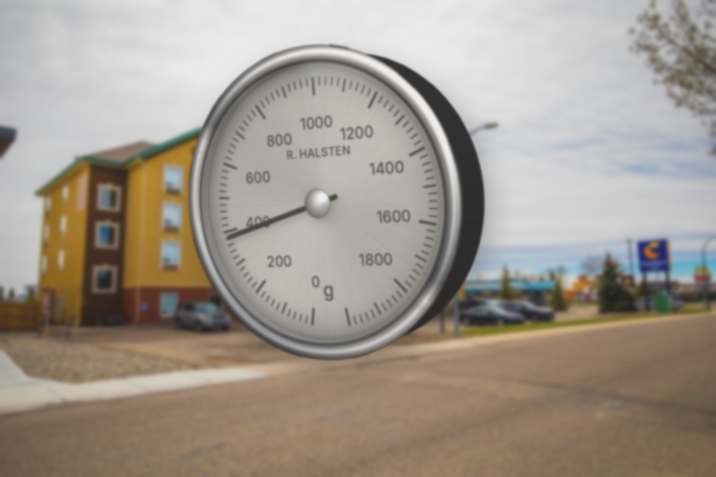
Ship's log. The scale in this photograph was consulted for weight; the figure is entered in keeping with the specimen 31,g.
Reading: 380,g
